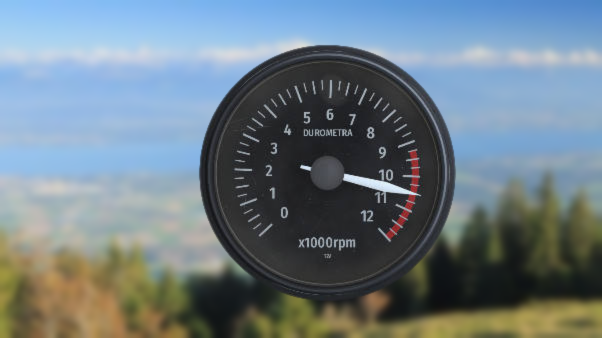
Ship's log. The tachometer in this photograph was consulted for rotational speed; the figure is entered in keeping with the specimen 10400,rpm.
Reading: 10500,rpm
